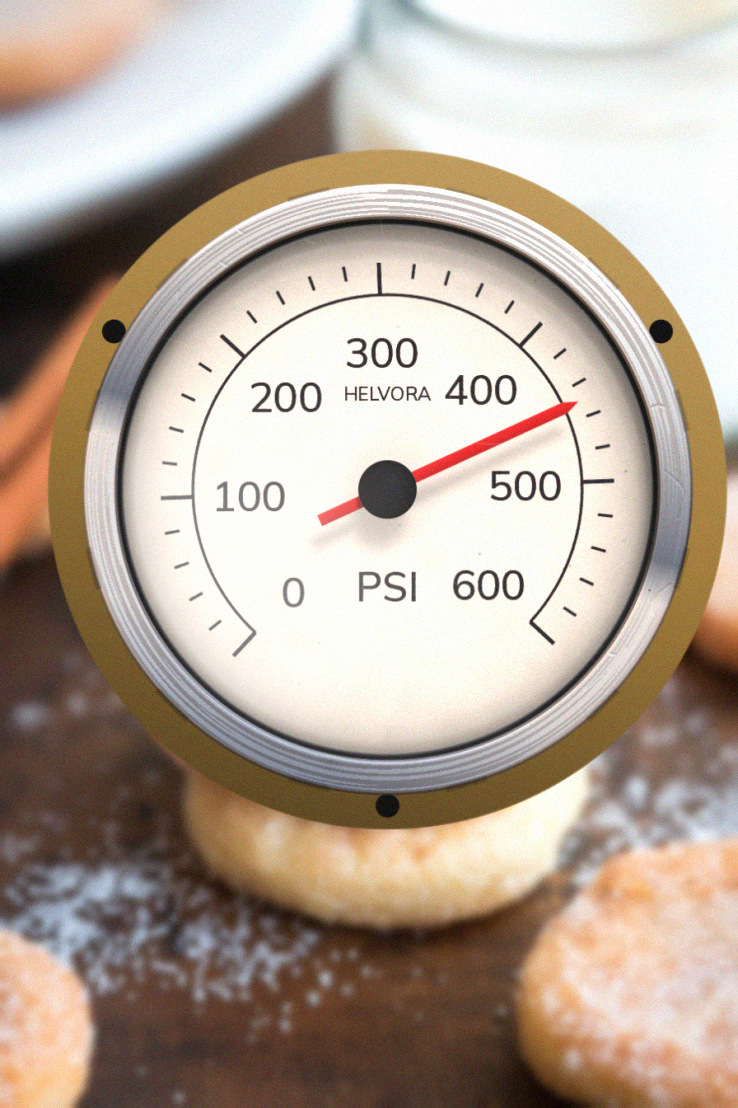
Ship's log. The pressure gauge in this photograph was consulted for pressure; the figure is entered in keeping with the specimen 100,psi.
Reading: 450,psi
